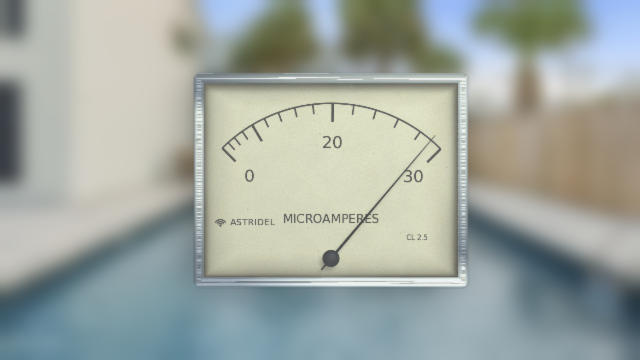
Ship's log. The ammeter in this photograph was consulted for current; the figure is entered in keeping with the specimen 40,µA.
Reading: 29,µA
